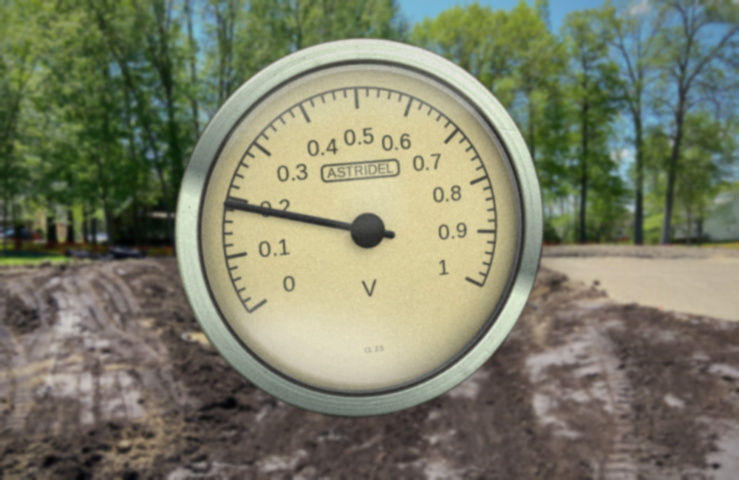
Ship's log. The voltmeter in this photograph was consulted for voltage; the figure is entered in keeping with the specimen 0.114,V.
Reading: 0.19,V
